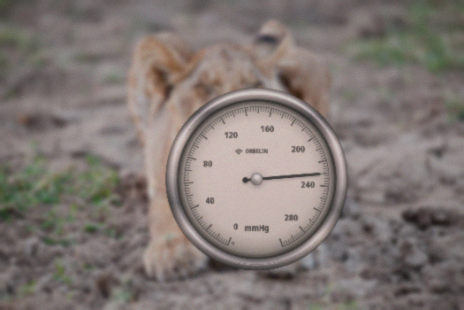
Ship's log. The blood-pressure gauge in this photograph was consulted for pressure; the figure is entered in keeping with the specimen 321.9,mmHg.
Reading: 230,mmHg
